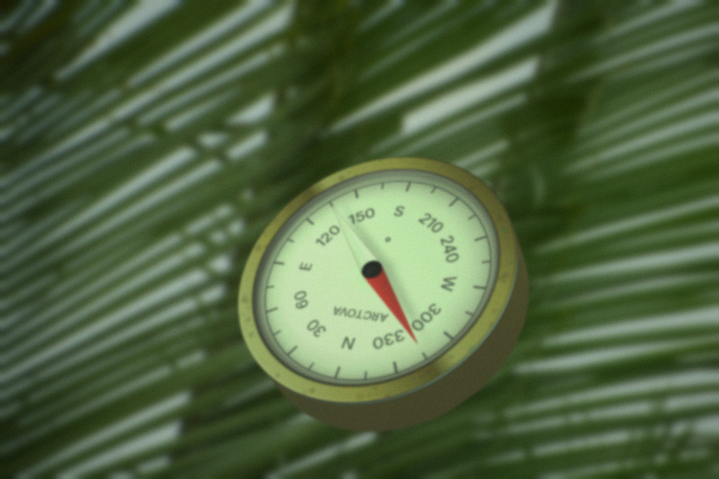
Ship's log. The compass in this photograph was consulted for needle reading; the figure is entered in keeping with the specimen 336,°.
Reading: 315,°
